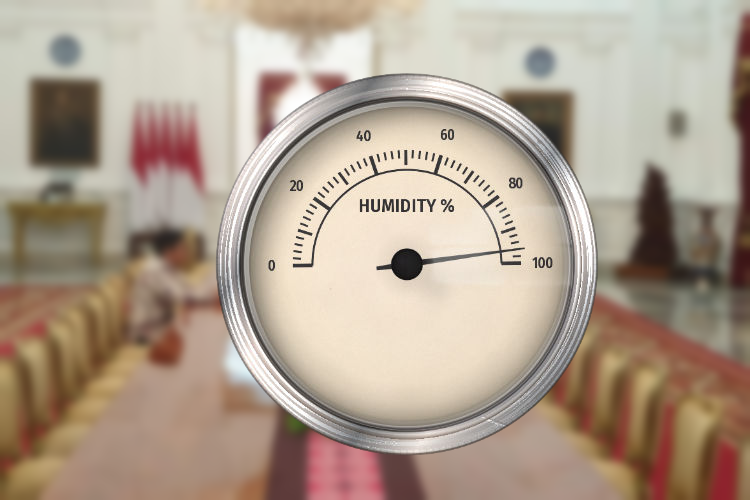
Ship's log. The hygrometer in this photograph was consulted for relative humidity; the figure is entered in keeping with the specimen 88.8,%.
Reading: 96,%
